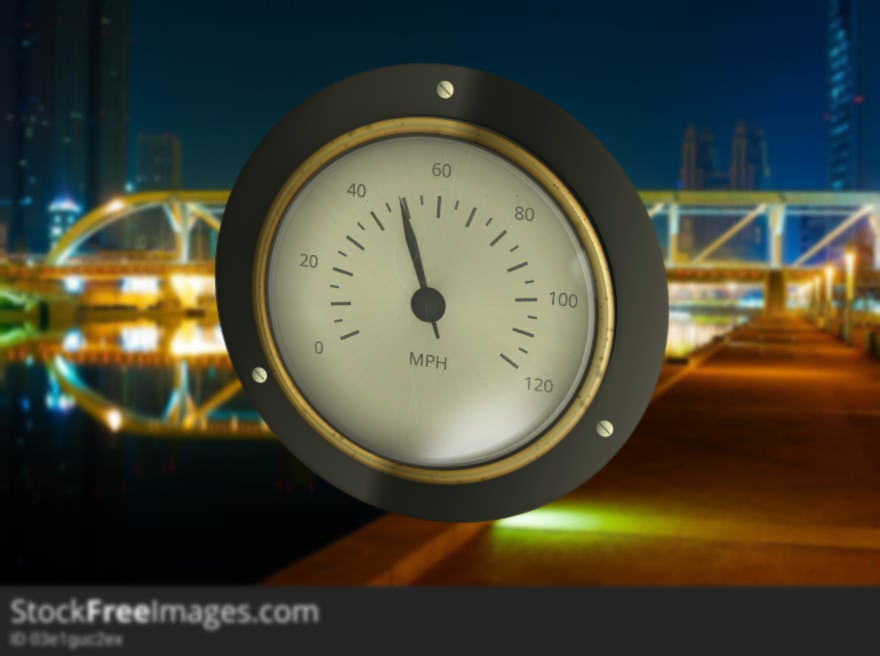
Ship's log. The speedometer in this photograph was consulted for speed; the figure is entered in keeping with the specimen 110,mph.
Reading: 50,mph
